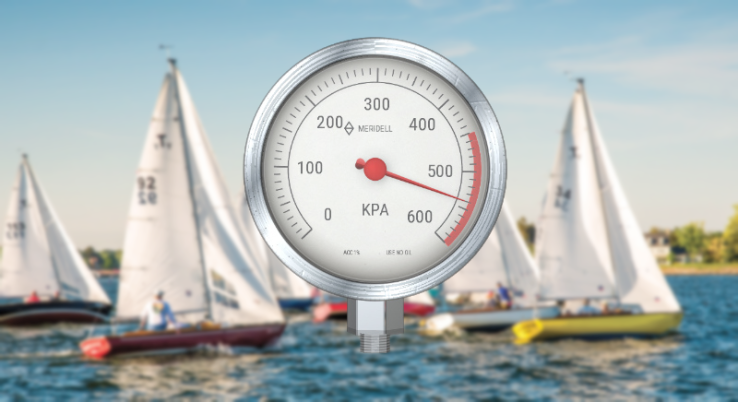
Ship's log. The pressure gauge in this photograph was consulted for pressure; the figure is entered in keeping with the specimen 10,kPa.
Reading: 540,kPa
